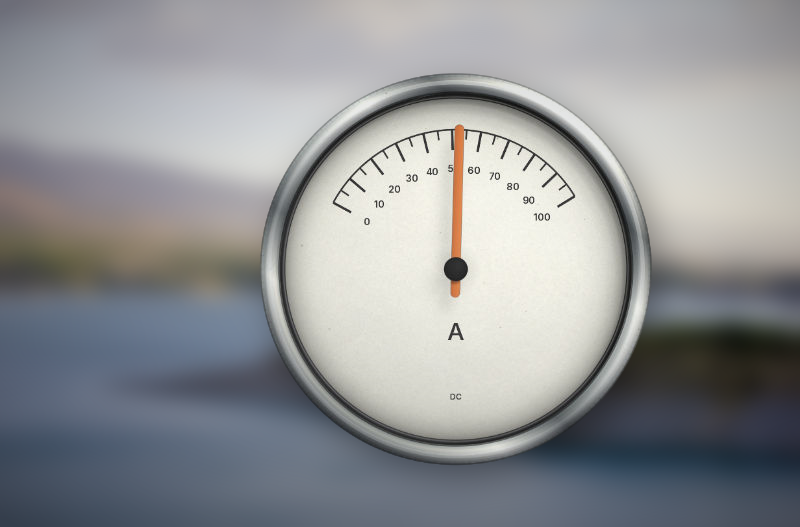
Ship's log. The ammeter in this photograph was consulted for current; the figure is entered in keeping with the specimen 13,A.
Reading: 52.5,A
